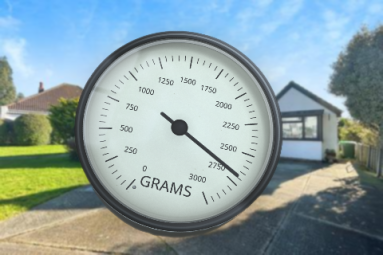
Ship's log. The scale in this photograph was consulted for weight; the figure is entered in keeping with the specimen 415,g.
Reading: 2700,g
